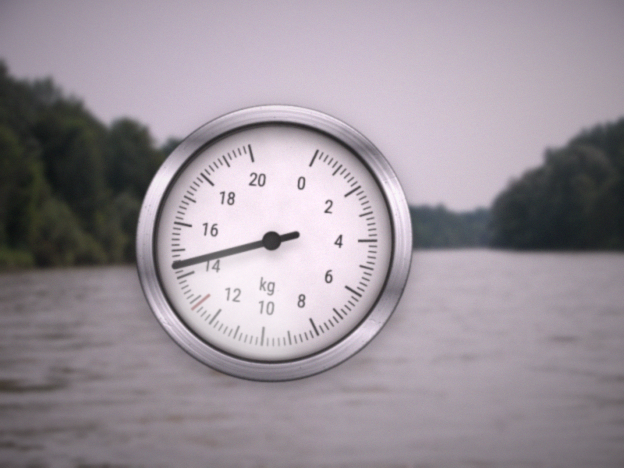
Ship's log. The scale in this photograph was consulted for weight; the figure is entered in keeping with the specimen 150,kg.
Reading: 14.4,kg
